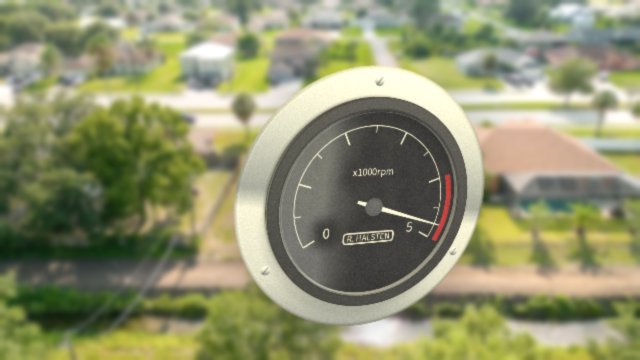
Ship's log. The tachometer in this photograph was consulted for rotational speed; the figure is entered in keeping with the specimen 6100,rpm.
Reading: 4750,rpm
